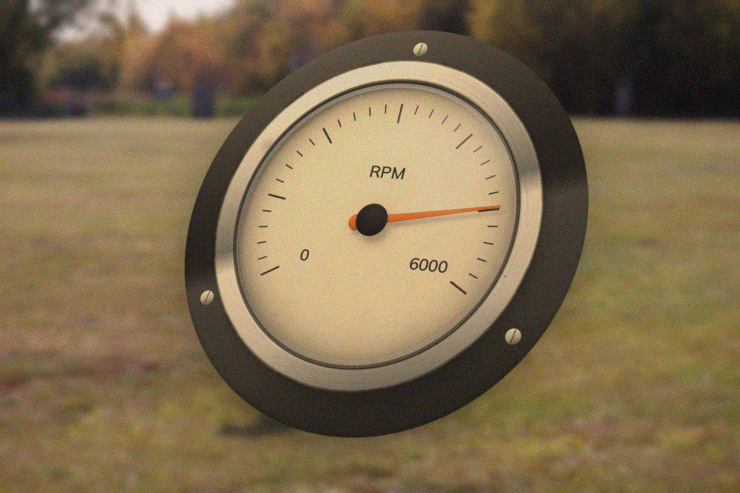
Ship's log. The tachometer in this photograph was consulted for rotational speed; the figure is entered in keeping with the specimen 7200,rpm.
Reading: 5000,rpm
